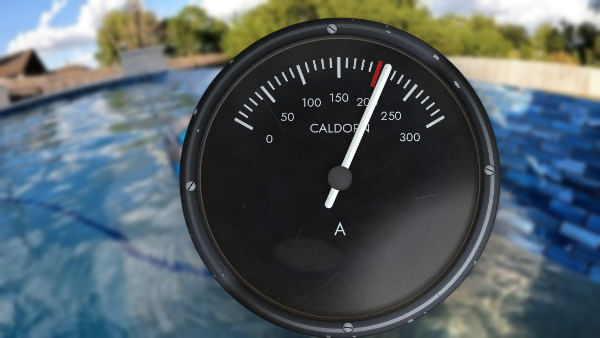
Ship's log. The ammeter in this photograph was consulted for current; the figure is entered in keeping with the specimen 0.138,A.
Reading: 210,A
